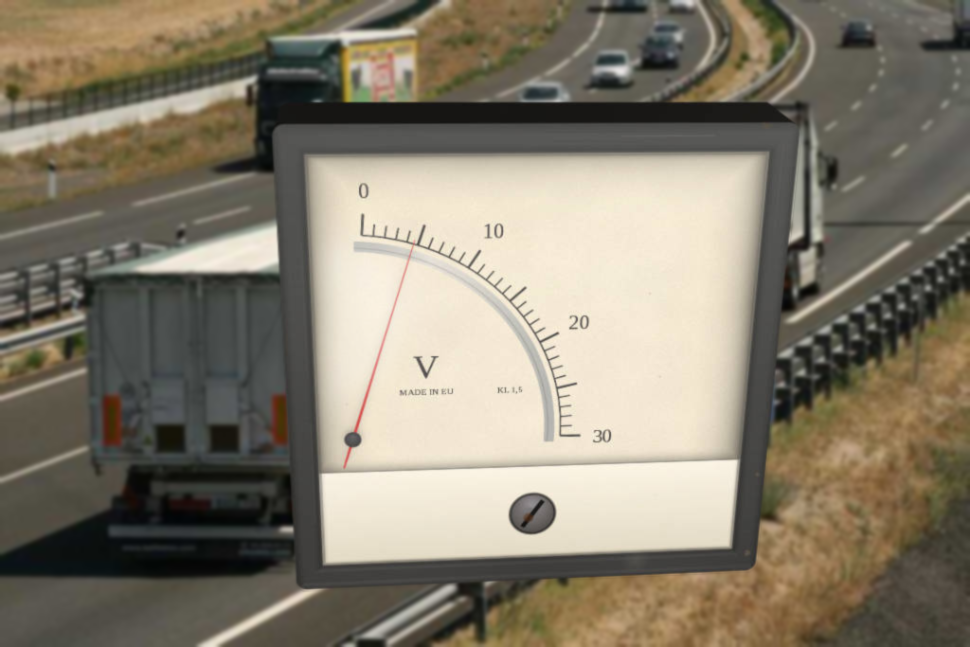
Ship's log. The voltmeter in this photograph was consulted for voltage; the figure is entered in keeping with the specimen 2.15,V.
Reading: 4.5,V
